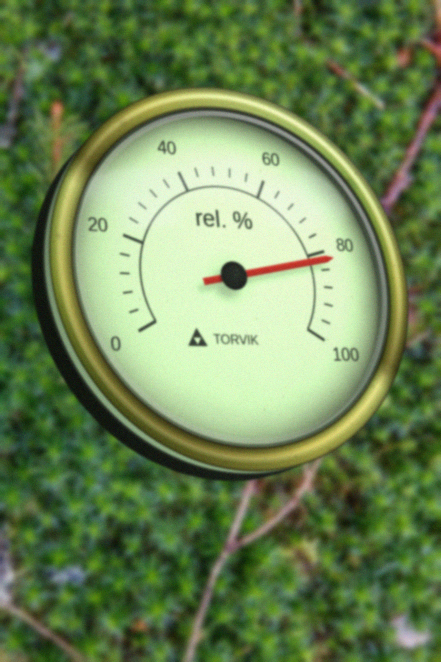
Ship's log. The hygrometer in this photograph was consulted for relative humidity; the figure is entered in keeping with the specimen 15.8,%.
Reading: 82,%
